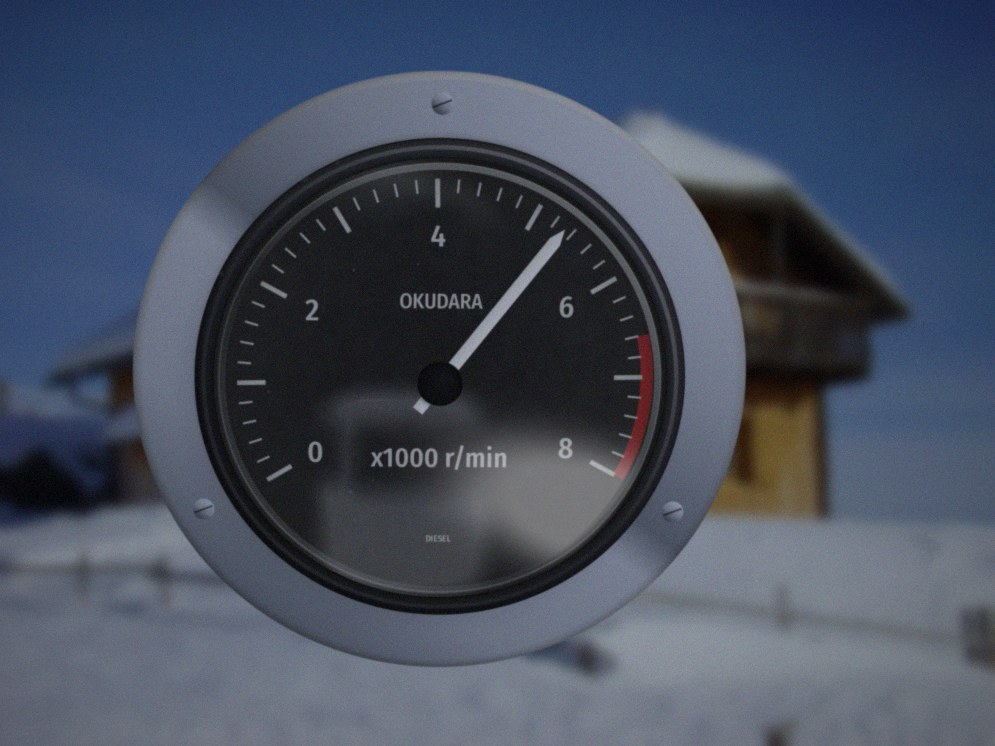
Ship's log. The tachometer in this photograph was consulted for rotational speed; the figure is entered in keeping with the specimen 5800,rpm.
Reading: 5300,rpm
